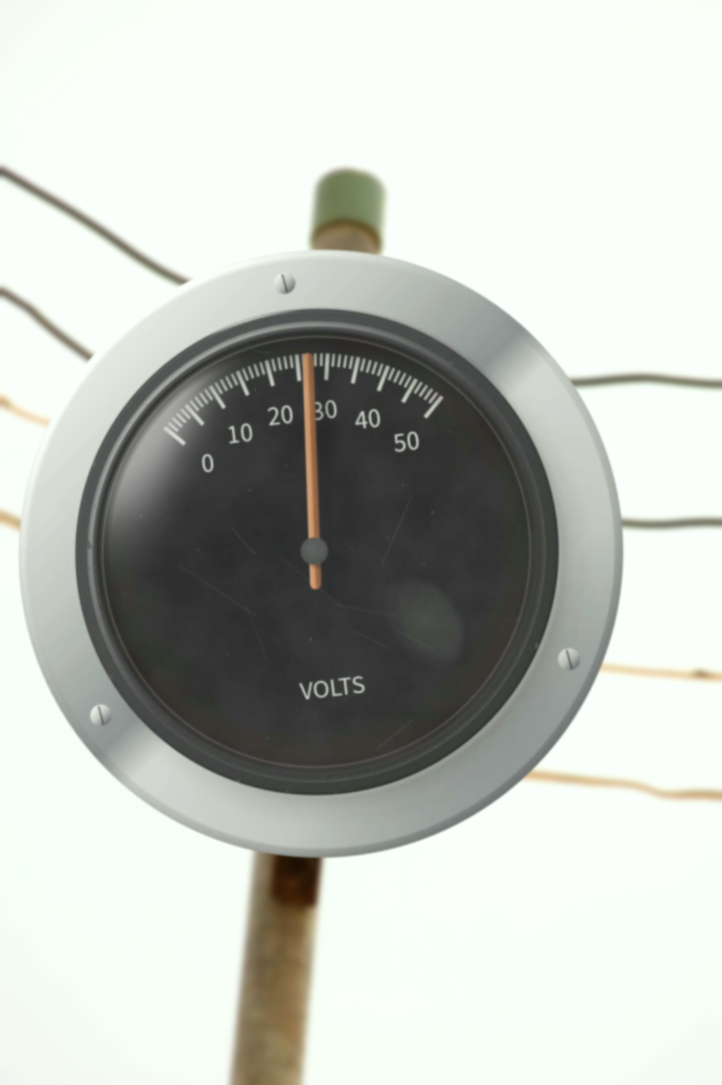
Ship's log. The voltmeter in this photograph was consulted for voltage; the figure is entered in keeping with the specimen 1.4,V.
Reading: 27,V
